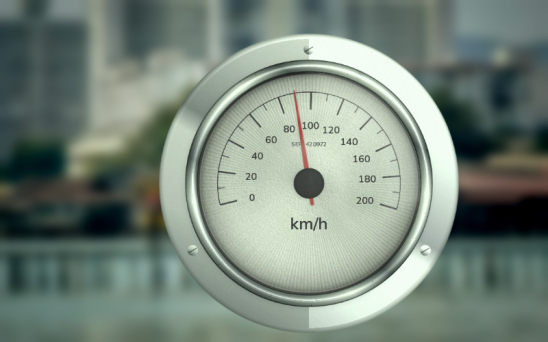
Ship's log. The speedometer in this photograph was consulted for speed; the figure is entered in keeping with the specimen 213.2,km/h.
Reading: 90,km/h
